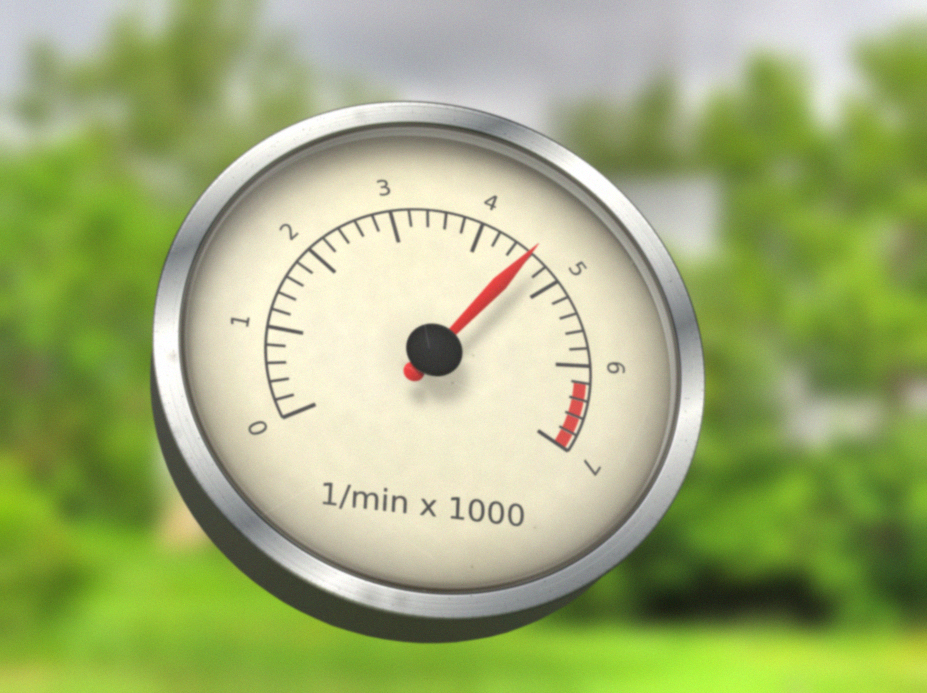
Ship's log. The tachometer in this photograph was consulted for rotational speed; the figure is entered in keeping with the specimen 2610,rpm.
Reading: 4600,rpm
